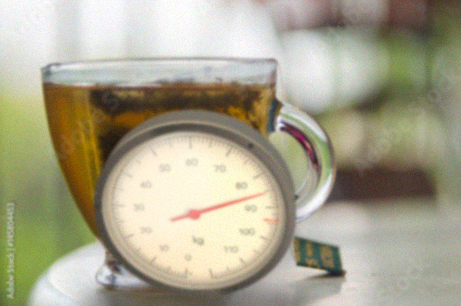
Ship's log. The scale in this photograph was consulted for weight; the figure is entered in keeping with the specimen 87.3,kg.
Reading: 85,kg
